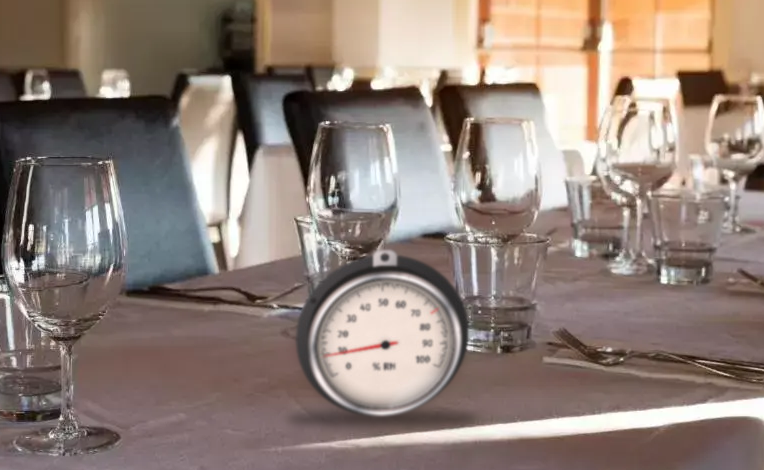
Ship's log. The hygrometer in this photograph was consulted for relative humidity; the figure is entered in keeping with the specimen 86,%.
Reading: 10,%
